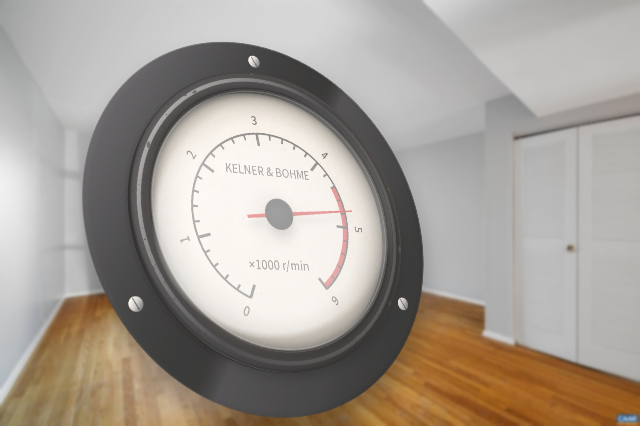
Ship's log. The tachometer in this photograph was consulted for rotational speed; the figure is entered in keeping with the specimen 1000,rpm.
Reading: 4800,rpm
